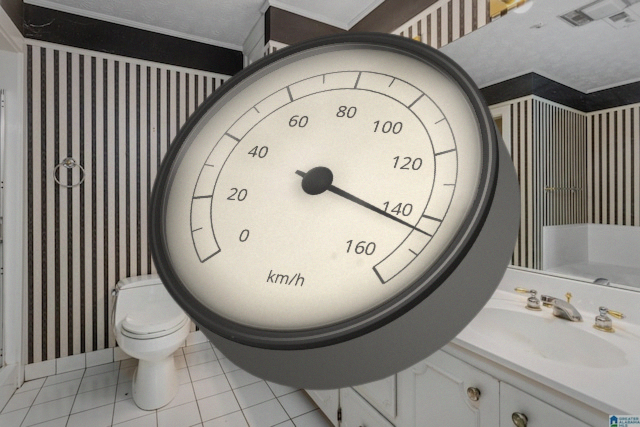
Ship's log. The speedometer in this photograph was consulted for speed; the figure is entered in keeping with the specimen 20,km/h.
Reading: 145,km/h
